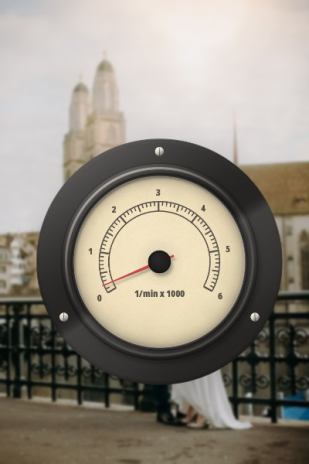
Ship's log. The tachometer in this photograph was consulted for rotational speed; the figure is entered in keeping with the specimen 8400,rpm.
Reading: 200,rpm
